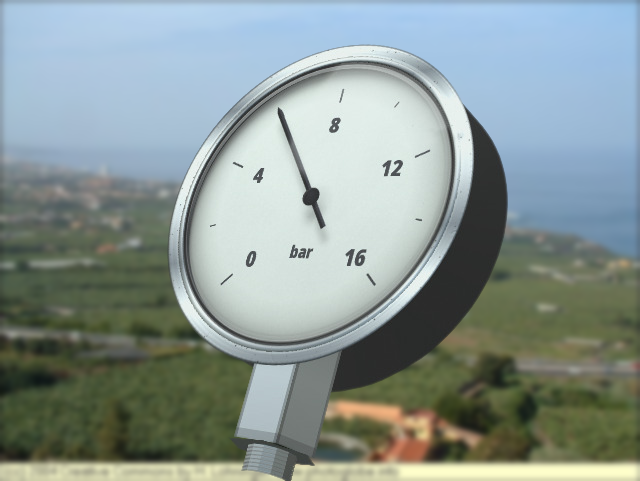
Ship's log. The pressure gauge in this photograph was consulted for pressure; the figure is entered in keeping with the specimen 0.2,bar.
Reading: 6,bar
